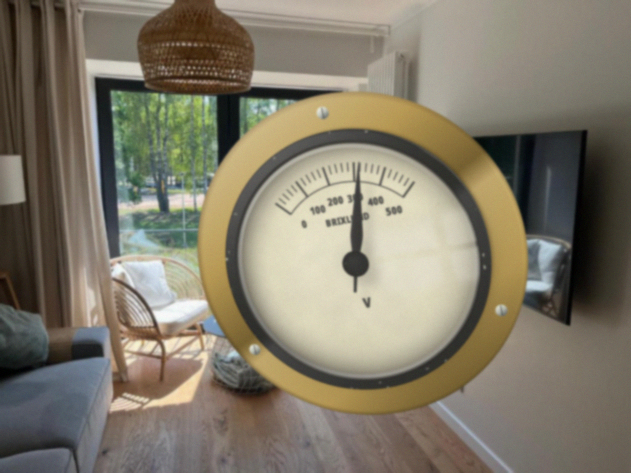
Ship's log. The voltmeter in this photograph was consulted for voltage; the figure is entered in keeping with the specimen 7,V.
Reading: 320,V
